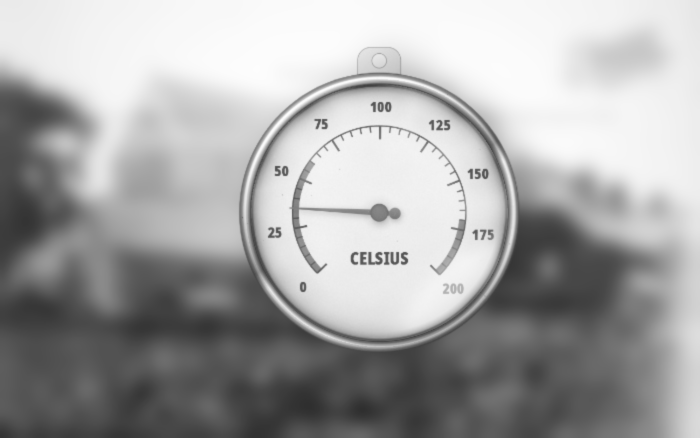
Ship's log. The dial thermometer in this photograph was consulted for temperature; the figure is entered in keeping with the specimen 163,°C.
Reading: 35,°C
